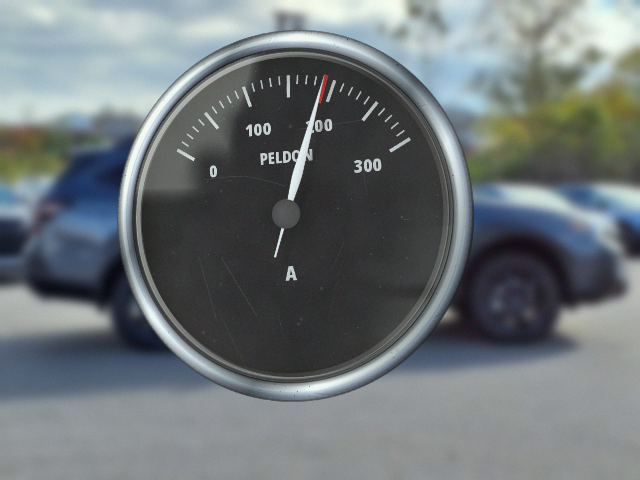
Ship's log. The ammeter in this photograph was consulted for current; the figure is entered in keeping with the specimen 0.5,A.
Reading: 190,A
